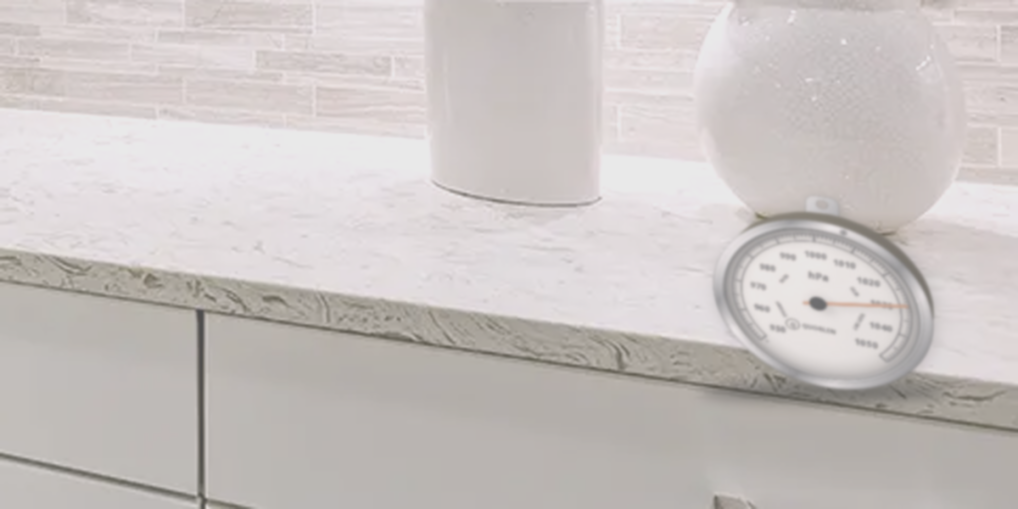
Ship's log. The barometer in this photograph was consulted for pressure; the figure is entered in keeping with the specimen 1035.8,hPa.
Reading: 1030,hPa
